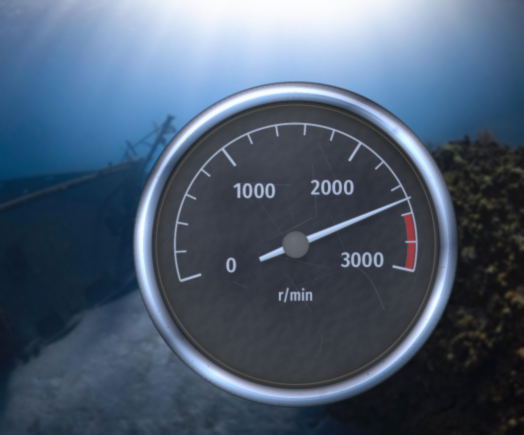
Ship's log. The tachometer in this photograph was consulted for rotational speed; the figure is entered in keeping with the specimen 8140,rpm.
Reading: 2500,rpm
